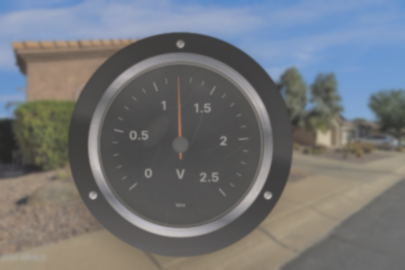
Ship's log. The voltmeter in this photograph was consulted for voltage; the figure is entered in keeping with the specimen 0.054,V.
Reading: 1.2,V
